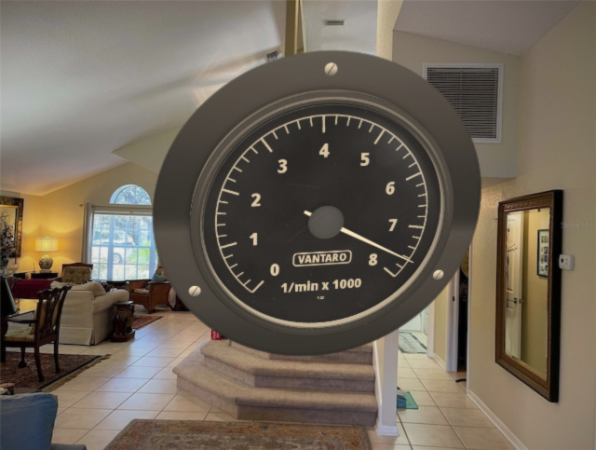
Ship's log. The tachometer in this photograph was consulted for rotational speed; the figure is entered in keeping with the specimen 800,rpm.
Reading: 7600,rpm
